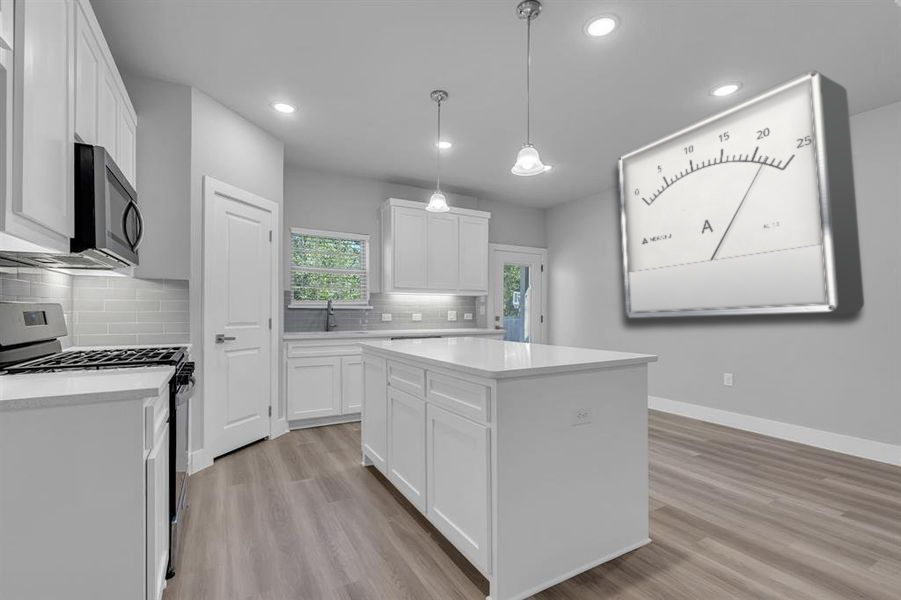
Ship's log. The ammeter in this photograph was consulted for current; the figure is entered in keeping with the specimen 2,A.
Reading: 22,A
